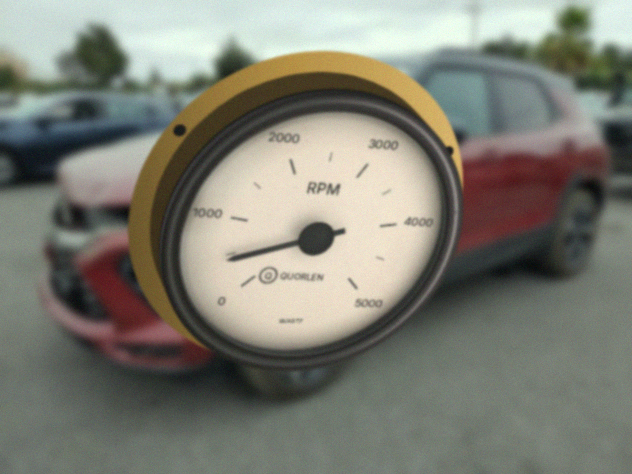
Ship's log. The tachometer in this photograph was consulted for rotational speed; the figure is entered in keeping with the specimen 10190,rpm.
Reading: 500,rpm
